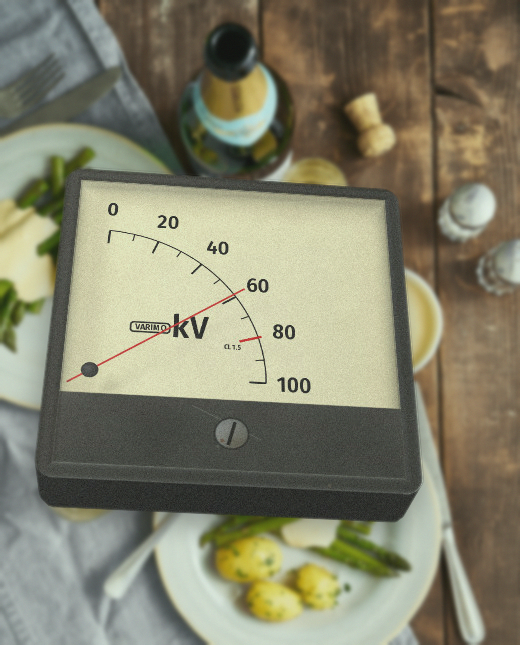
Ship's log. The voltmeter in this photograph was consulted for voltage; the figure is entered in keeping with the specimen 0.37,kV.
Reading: 60,kV
